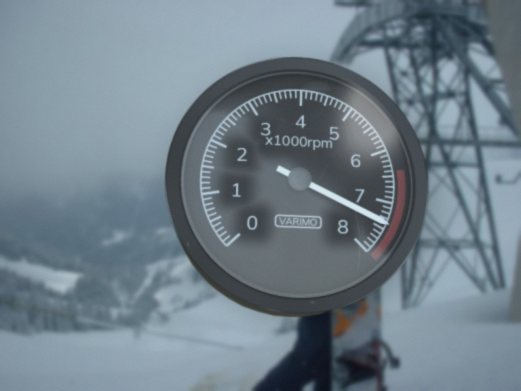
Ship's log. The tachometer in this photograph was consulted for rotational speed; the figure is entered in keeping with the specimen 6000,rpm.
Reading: 7400,rpm
